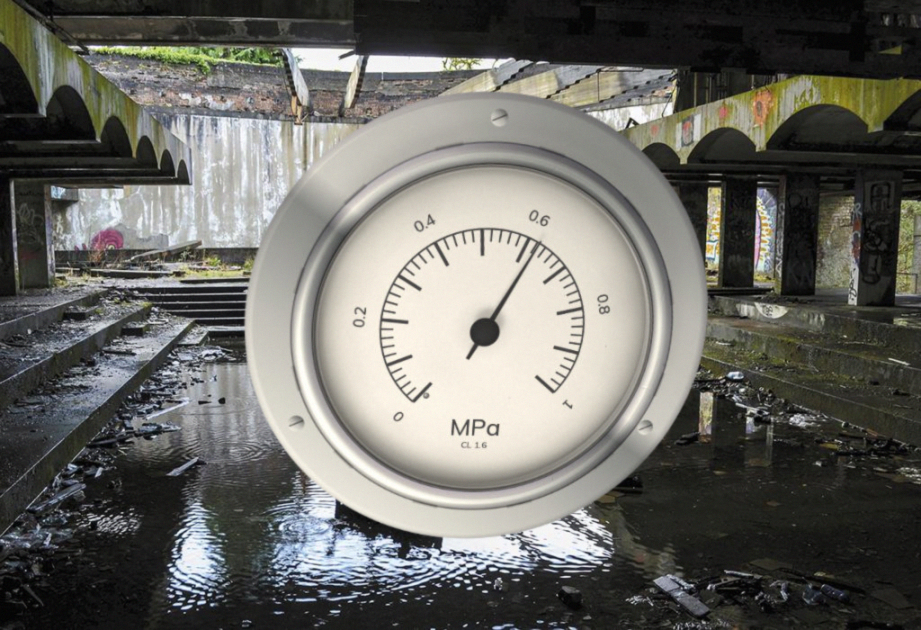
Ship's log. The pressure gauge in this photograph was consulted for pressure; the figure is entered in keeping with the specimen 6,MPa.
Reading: 0.62,MPa
